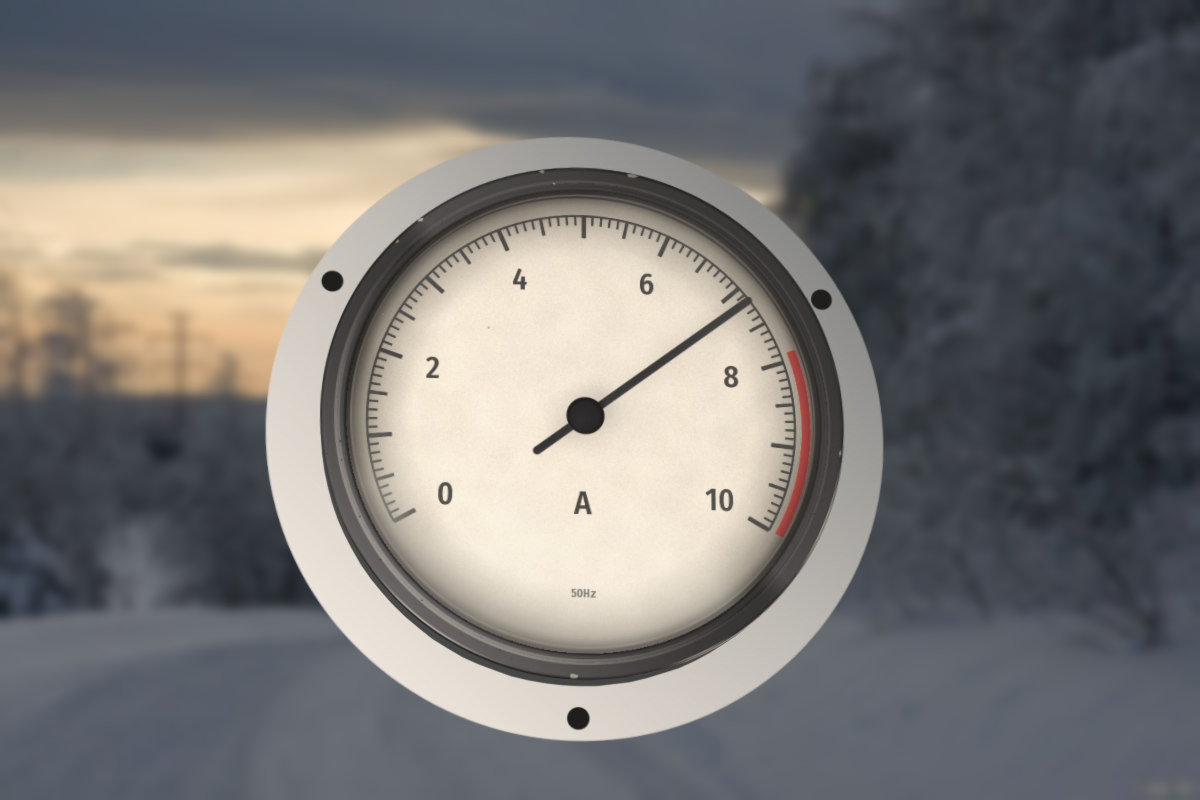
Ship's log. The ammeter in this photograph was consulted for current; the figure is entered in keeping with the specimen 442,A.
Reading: 7.2,A
